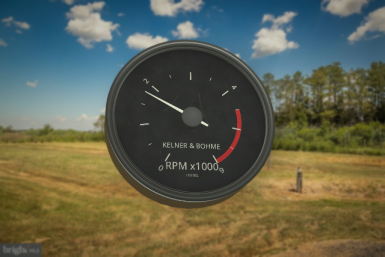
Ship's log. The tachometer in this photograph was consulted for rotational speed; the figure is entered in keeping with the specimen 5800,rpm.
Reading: 1750,rpm
